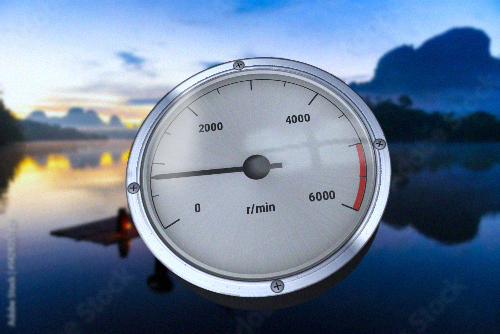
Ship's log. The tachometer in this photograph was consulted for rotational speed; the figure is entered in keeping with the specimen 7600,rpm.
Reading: 750,rpm
